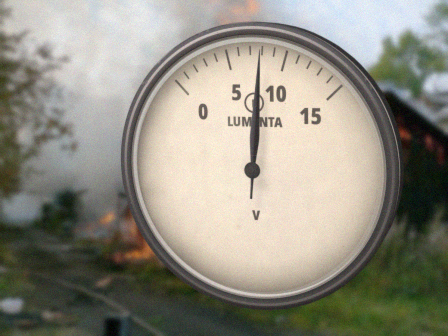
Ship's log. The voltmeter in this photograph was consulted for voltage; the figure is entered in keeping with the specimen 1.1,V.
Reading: 8,V
